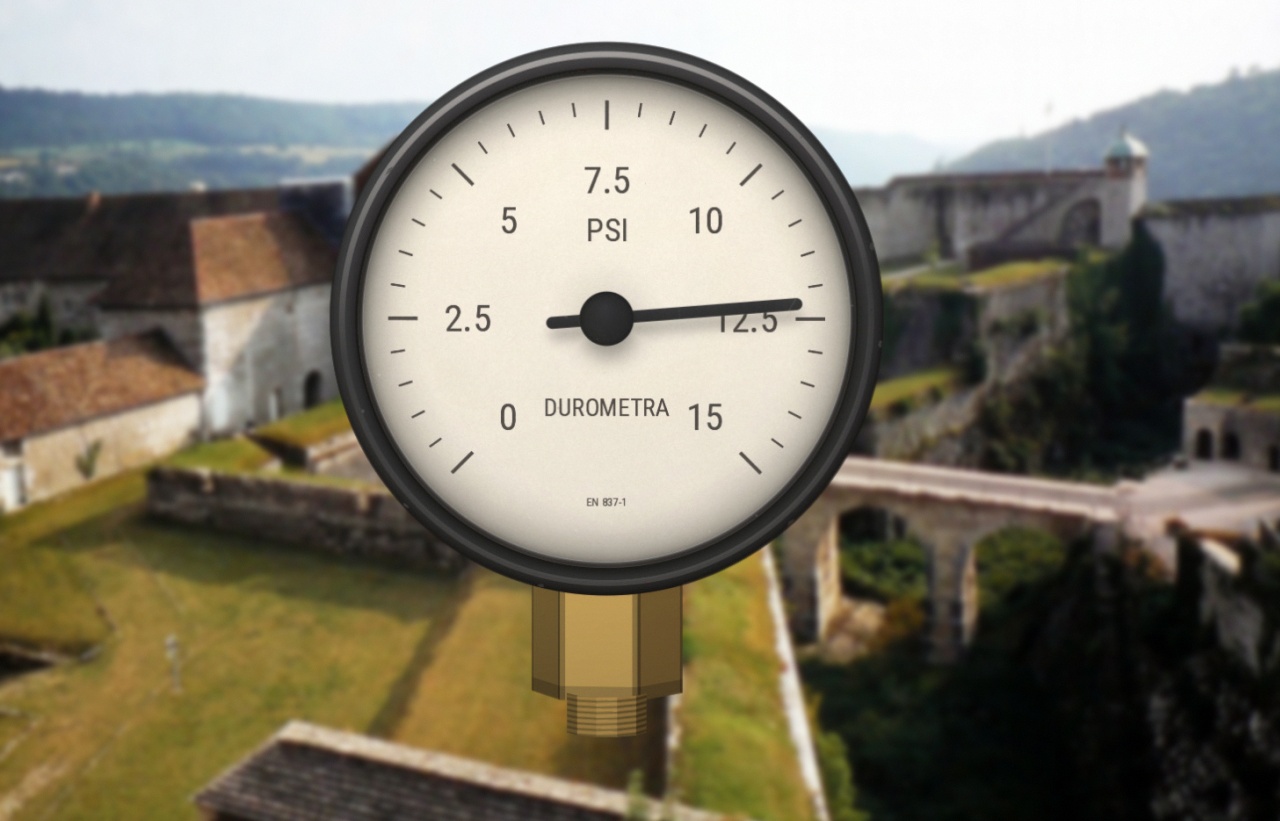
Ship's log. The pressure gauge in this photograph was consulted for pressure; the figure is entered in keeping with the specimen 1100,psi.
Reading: 12.25,psi
